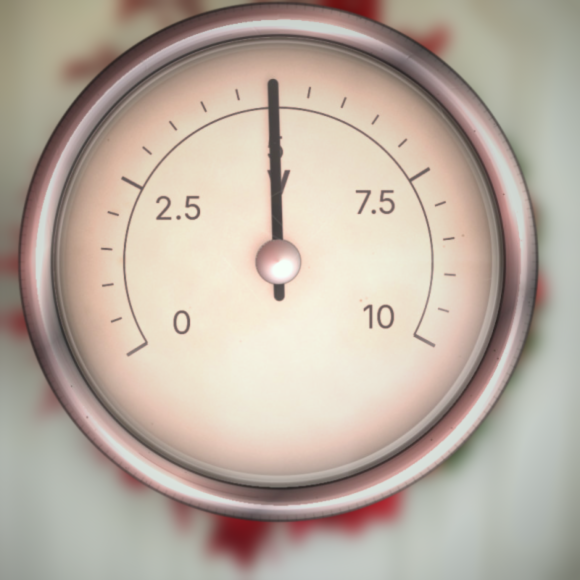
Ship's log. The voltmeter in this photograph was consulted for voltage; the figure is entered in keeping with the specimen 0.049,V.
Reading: 5,V
